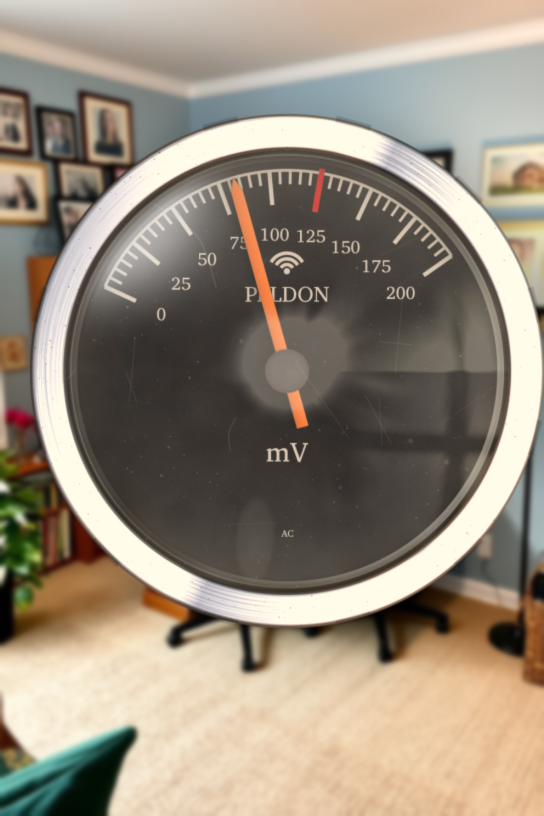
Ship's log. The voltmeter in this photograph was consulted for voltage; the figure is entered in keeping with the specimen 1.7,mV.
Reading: 82.5,mV
